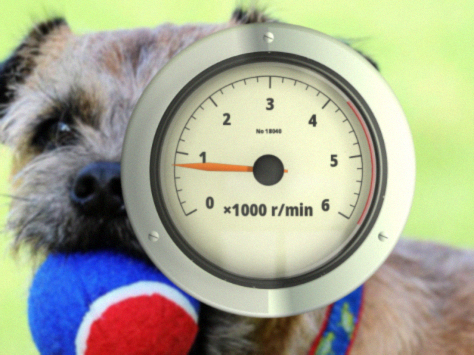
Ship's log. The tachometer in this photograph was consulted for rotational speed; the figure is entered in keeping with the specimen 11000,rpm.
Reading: 800,rpm
